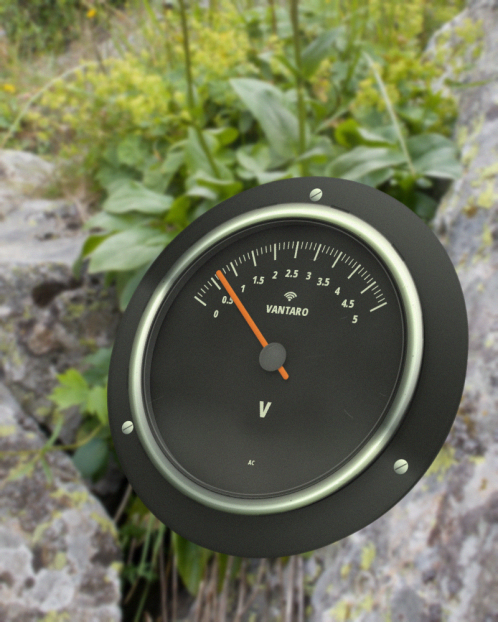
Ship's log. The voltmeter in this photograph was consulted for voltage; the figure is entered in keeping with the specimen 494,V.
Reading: 0.7,V
